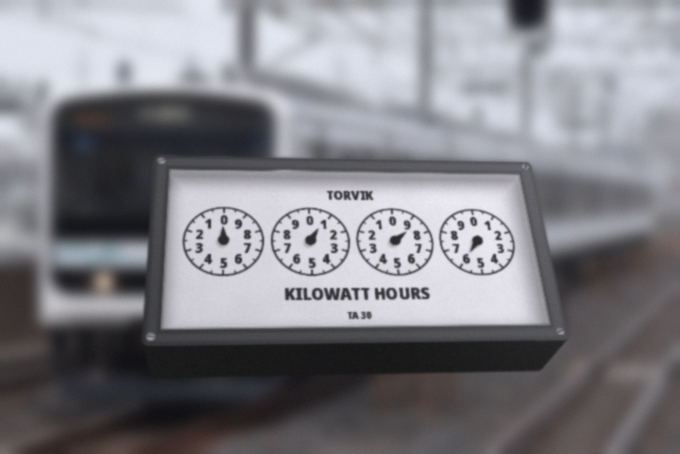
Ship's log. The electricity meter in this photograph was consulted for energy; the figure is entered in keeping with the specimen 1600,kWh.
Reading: 86,kWh
